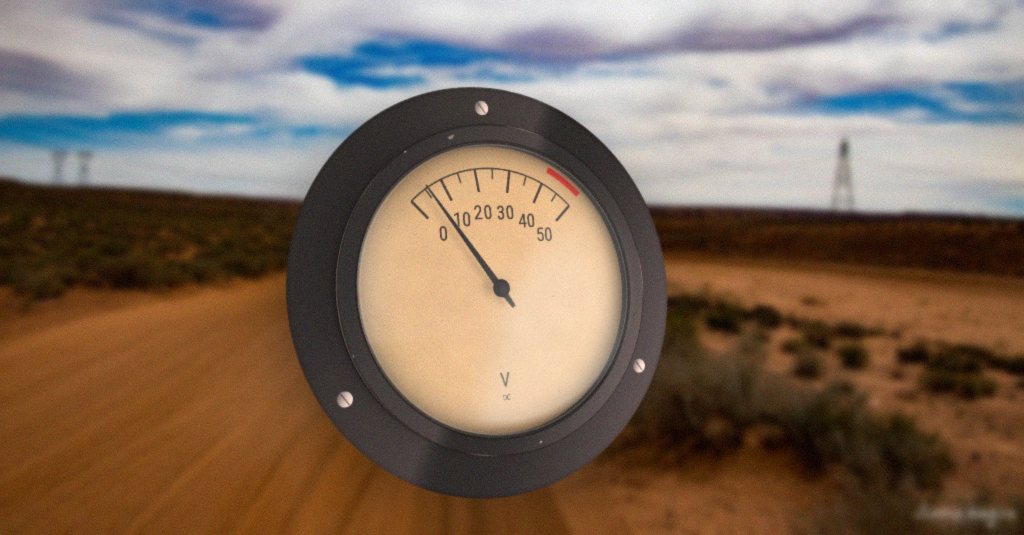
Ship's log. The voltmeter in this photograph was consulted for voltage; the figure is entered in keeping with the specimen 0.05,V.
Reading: 5,V
